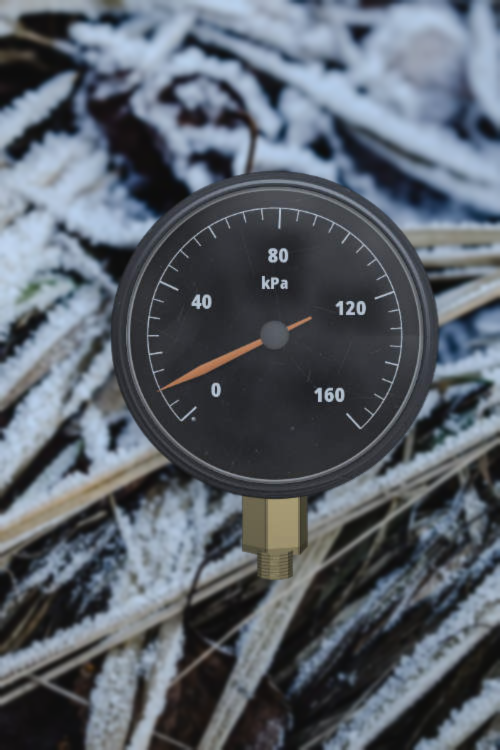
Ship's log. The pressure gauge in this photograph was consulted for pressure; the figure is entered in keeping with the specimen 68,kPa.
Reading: 10,kPa
